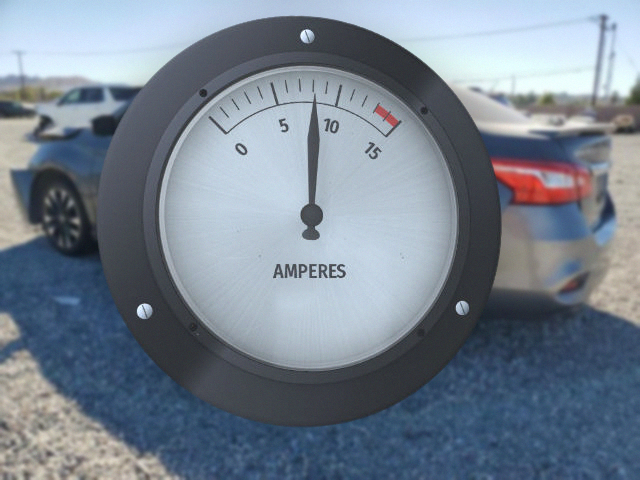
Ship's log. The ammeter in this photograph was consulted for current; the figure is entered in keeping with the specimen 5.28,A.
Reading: 8,A
